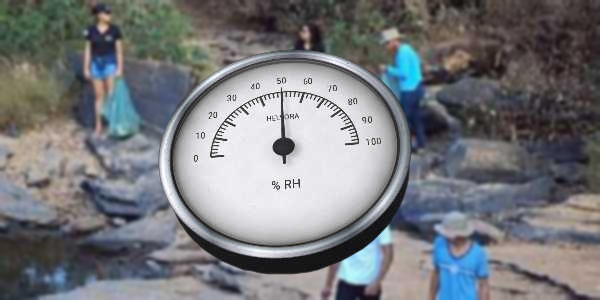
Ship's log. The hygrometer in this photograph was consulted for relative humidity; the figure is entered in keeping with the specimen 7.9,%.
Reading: 50,%
